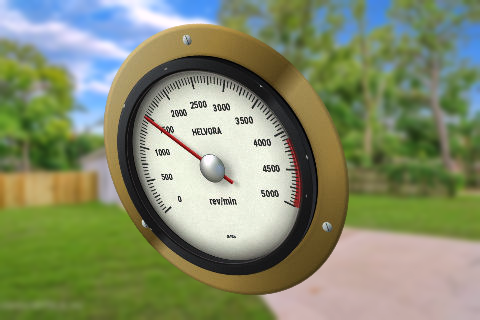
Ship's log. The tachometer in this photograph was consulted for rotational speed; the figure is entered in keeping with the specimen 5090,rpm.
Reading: 1500,rpm
